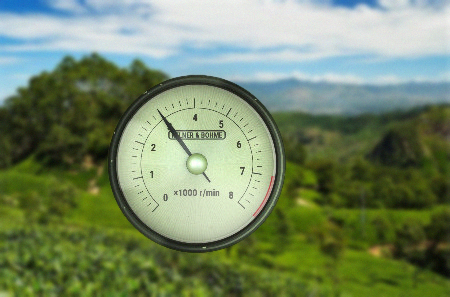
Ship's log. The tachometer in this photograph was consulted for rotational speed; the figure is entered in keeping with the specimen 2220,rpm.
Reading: 3000,rpm
